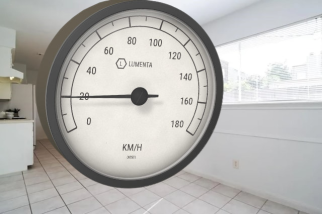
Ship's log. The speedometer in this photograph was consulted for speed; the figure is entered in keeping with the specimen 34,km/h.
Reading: 20,km/h
